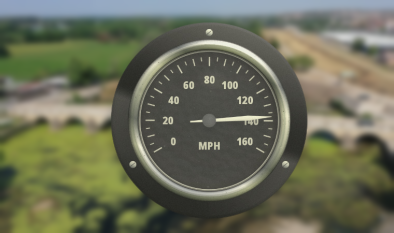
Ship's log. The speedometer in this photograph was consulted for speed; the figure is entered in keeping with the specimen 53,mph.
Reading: 137.5,mph
